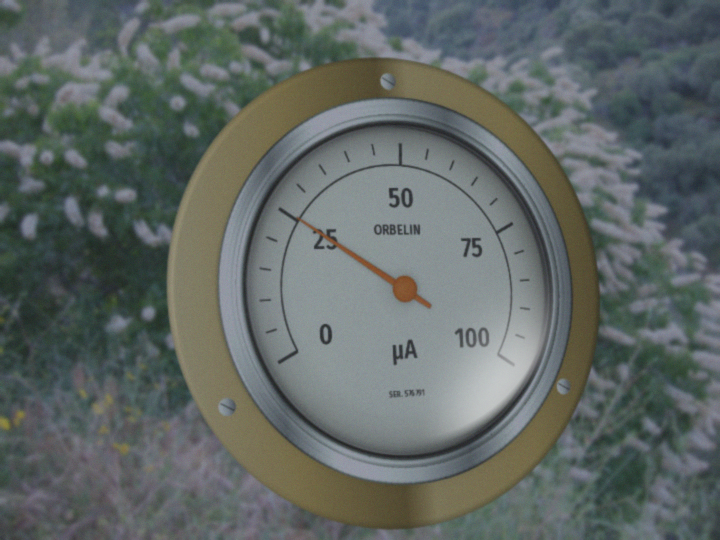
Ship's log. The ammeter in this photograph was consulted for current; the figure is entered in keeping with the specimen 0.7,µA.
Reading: 25,µA
